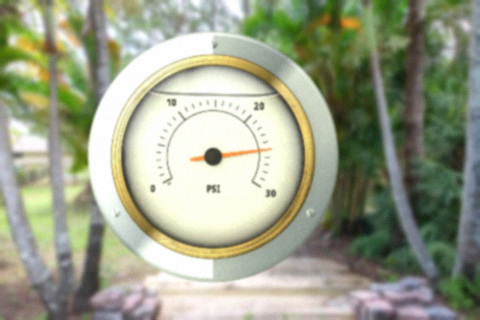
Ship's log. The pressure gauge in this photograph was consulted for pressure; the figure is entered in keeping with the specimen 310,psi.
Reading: 25,psi
